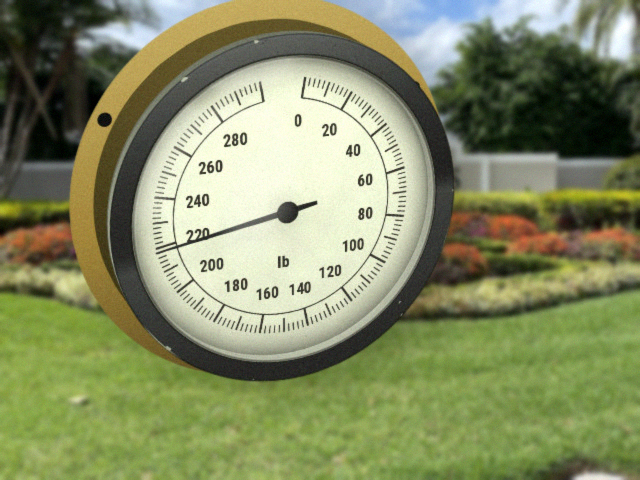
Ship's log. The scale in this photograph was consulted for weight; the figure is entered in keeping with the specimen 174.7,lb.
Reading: 220,lb
